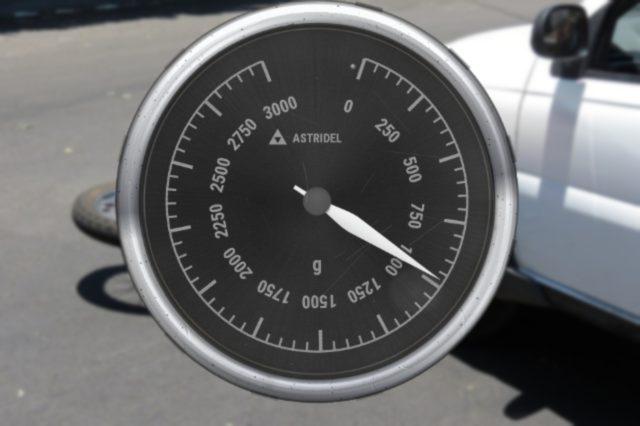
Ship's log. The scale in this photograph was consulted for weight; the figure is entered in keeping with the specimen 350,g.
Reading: 975,g
